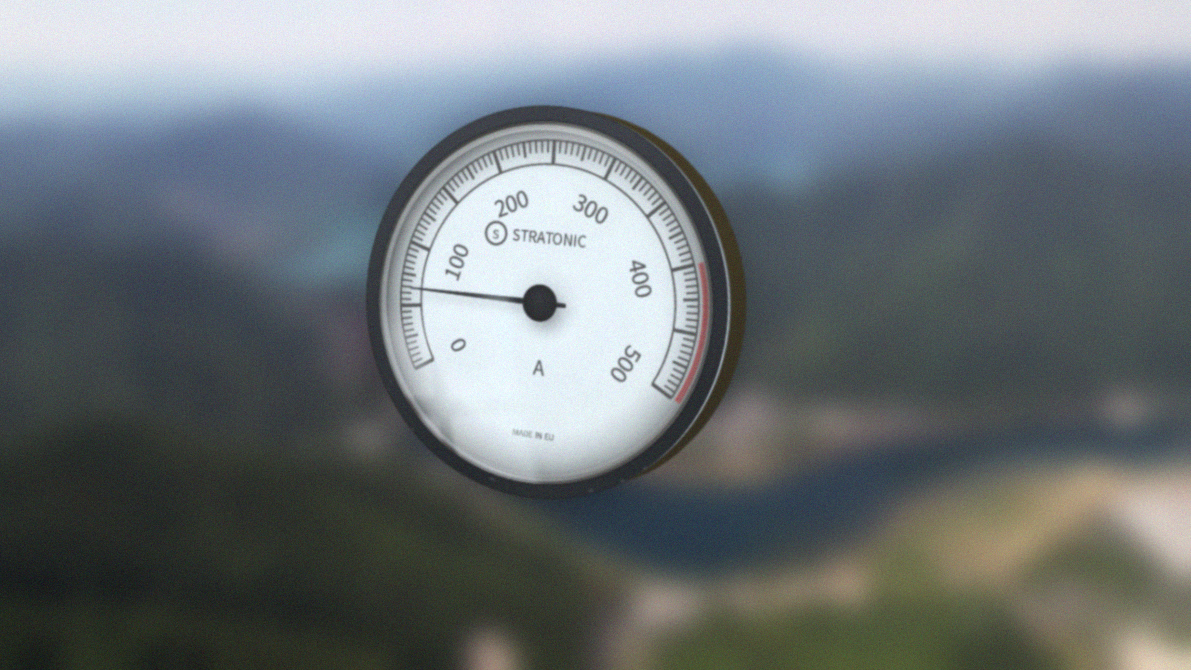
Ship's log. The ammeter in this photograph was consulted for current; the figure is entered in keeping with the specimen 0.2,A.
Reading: 65,A
